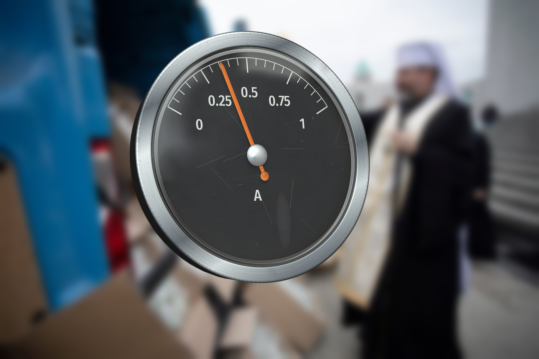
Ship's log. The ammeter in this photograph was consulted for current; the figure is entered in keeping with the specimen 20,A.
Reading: 0.35,A
